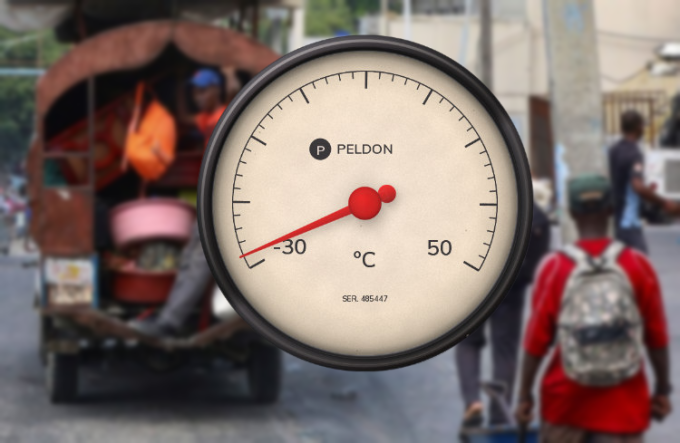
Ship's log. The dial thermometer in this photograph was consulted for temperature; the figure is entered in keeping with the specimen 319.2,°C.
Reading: -28,°C
